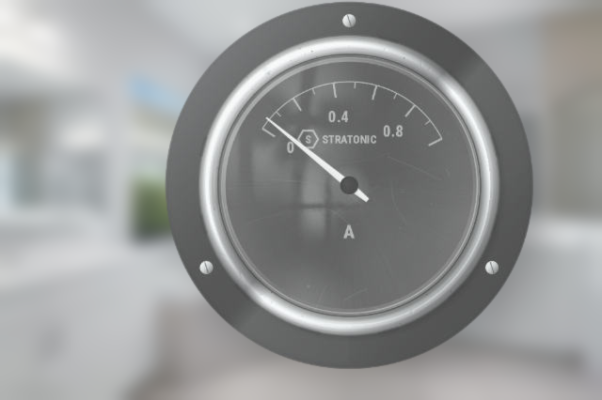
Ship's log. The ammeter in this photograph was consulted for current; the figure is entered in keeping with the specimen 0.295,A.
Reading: 0.05,A
